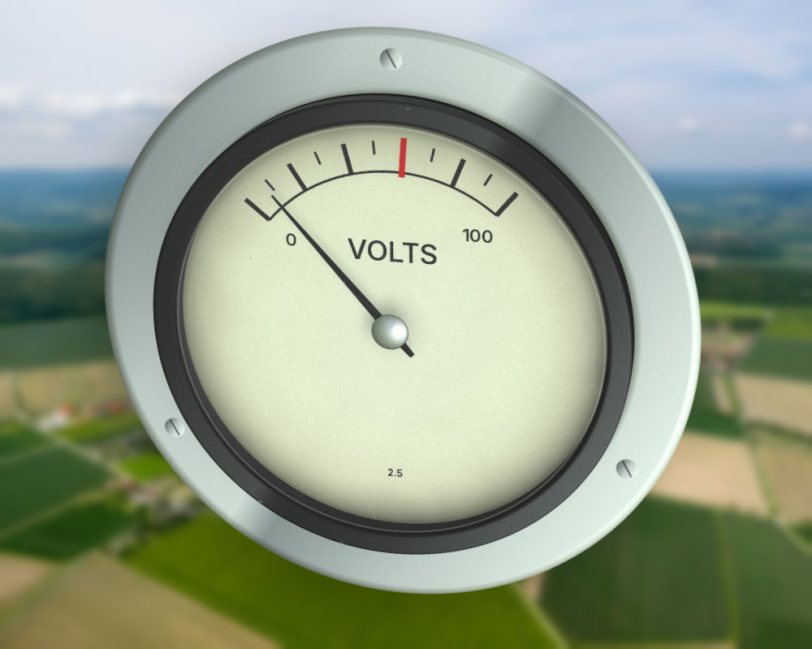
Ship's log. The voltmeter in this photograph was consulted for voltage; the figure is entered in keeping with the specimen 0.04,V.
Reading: 10,V
